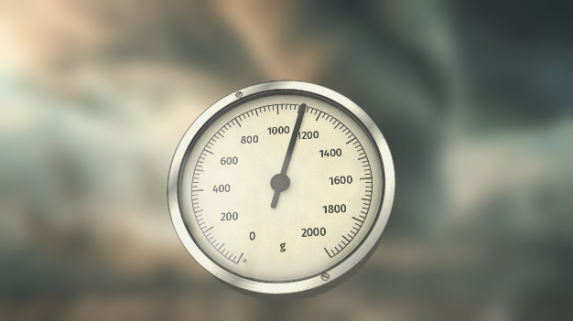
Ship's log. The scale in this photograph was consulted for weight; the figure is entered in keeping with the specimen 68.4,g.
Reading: 1120,g
